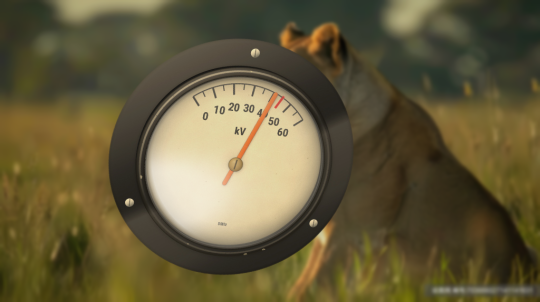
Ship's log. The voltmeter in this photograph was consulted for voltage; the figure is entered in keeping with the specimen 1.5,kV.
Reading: 40,kV
